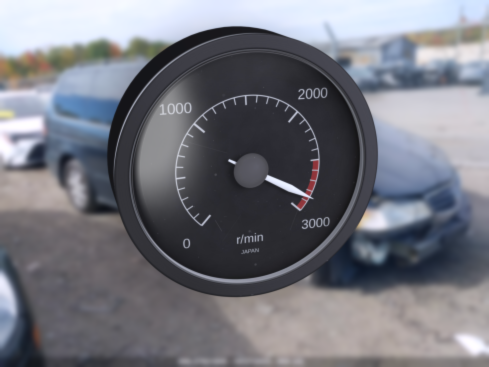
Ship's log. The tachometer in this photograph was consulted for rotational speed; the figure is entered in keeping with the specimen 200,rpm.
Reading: 2850,rpm
